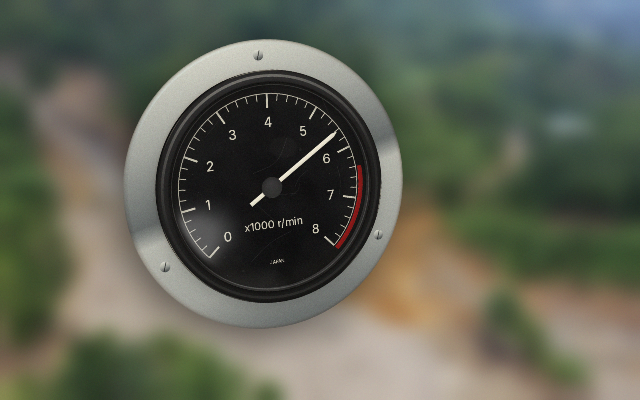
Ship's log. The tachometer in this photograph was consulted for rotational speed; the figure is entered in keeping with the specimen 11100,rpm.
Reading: 5600,rpm
